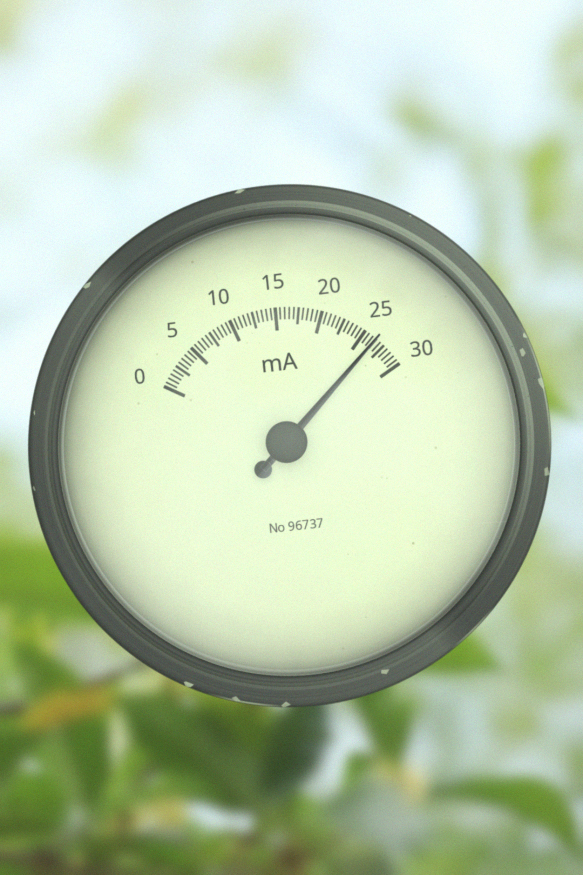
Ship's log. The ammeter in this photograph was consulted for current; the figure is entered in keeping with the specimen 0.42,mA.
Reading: 26.5,mA
